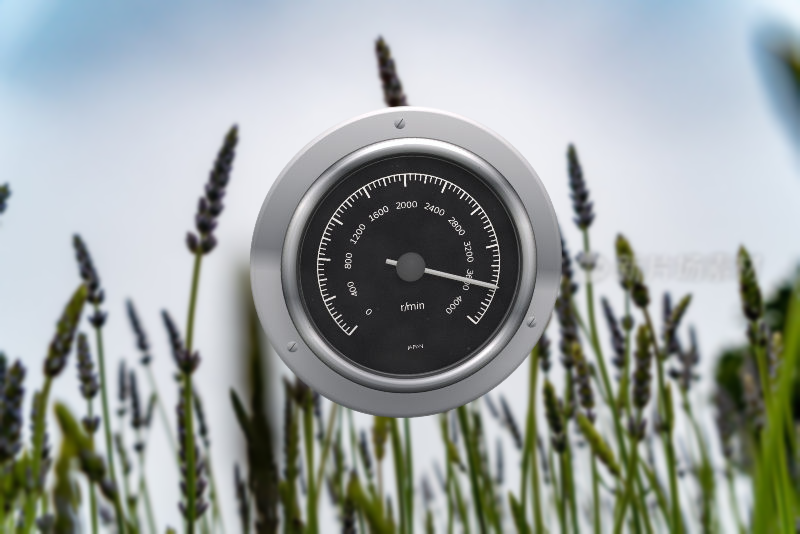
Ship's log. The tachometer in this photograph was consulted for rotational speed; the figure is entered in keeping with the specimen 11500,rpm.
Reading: 3600,rpm
